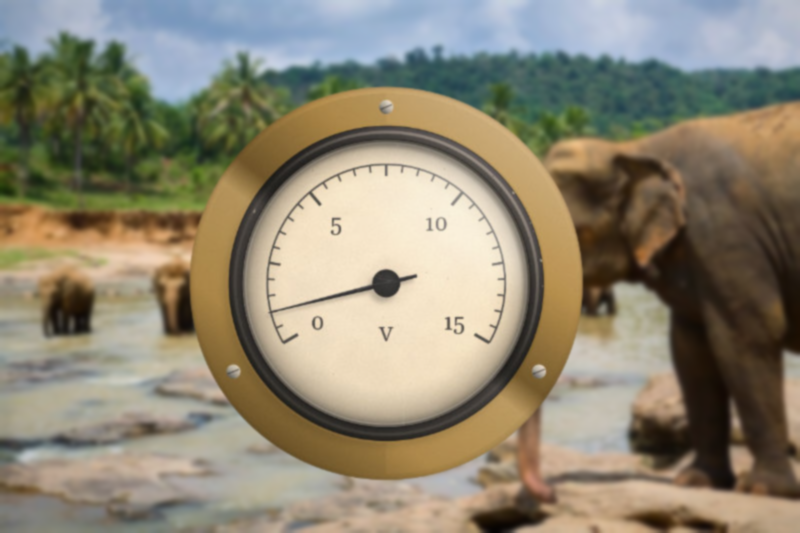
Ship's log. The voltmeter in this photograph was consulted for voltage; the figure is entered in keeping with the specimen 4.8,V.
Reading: 1,V
